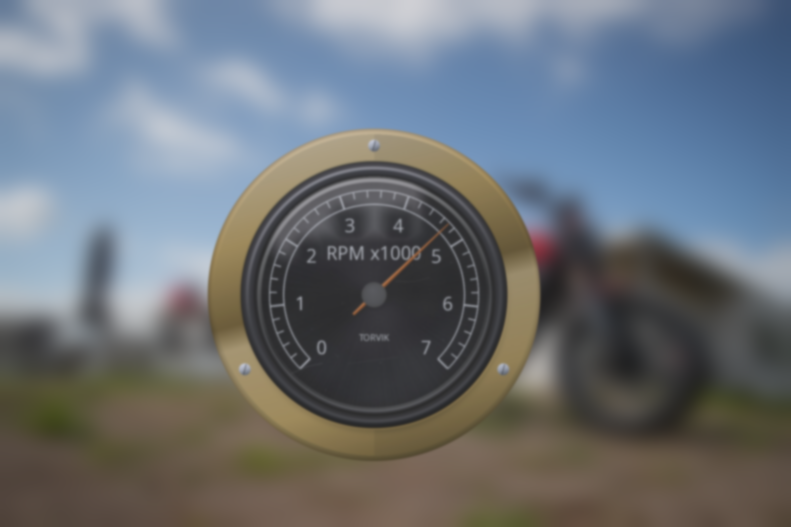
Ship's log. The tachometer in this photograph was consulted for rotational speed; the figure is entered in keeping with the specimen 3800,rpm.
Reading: 4700,rpm
